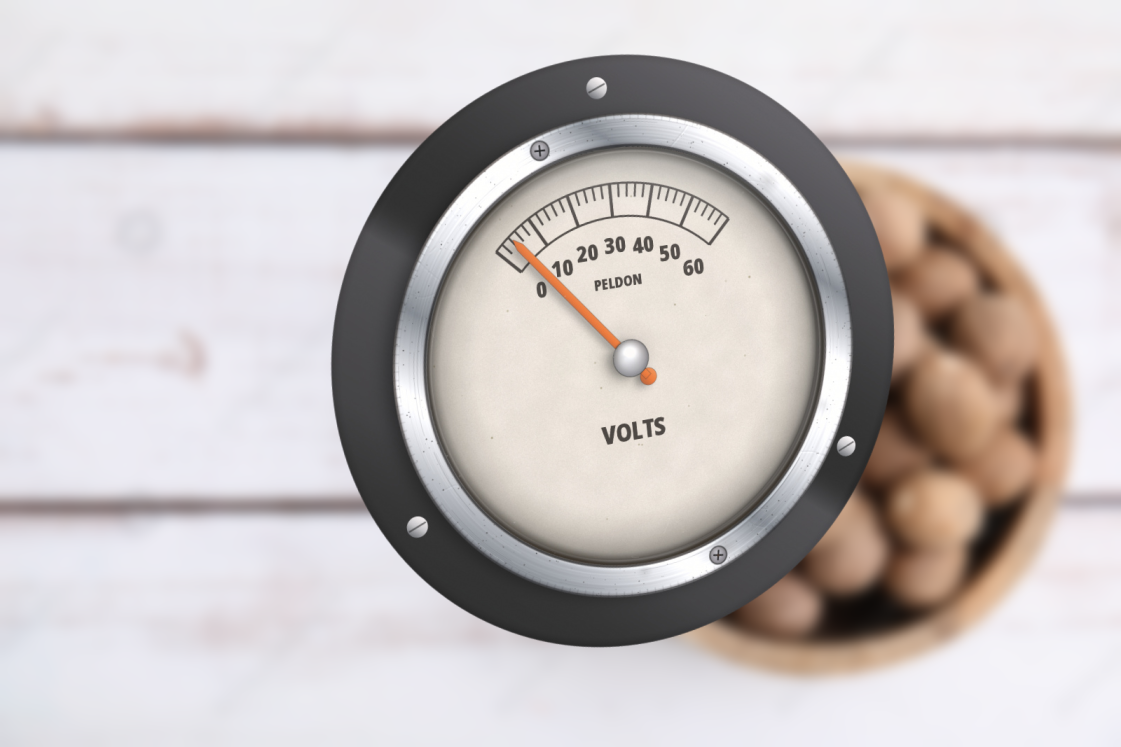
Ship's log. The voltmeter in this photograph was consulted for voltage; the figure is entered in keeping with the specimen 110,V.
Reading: 4,V
